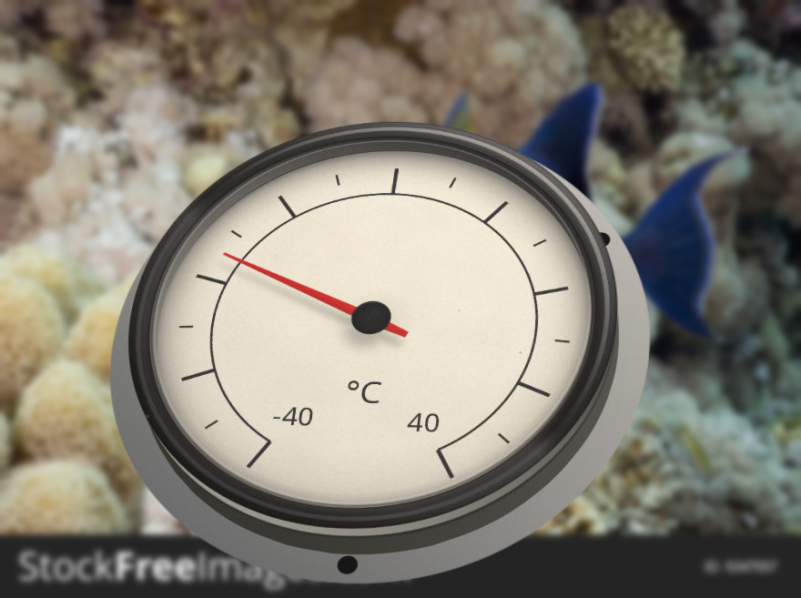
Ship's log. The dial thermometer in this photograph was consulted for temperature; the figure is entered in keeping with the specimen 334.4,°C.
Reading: -17.5,°C
